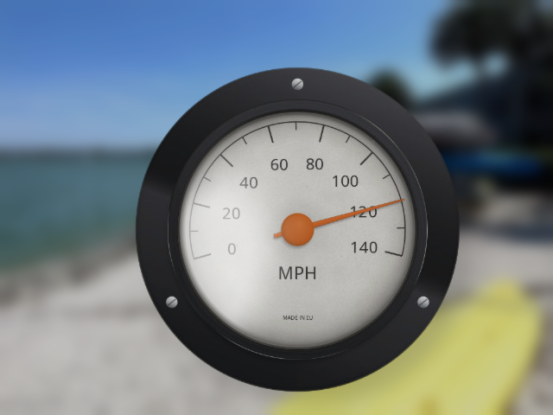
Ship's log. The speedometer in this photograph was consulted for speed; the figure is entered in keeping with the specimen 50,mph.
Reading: 120,mph
